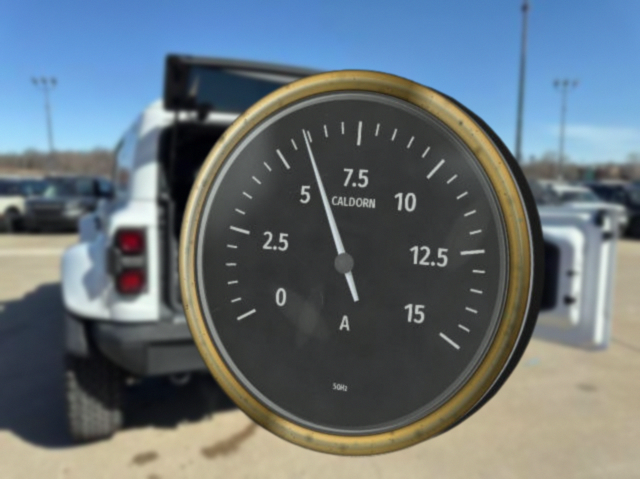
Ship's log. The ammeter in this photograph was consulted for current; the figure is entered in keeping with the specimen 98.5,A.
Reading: 6,A
